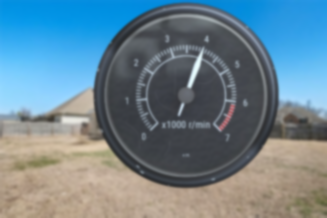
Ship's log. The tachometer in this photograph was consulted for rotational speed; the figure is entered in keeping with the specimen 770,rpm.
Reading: 4000,rpm
